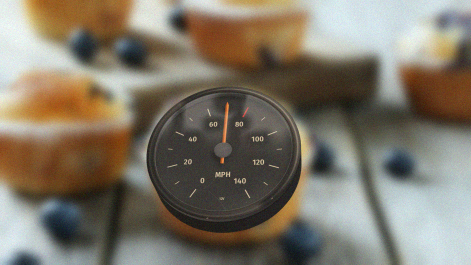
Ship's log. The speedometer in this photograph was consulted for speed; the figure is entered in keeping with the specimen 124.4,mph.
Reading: 70,mph
